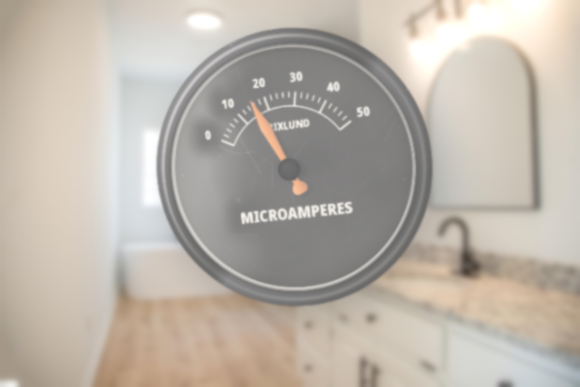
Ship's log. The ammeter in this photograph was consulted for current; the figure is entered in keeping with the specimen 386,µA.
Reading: 16,µA
